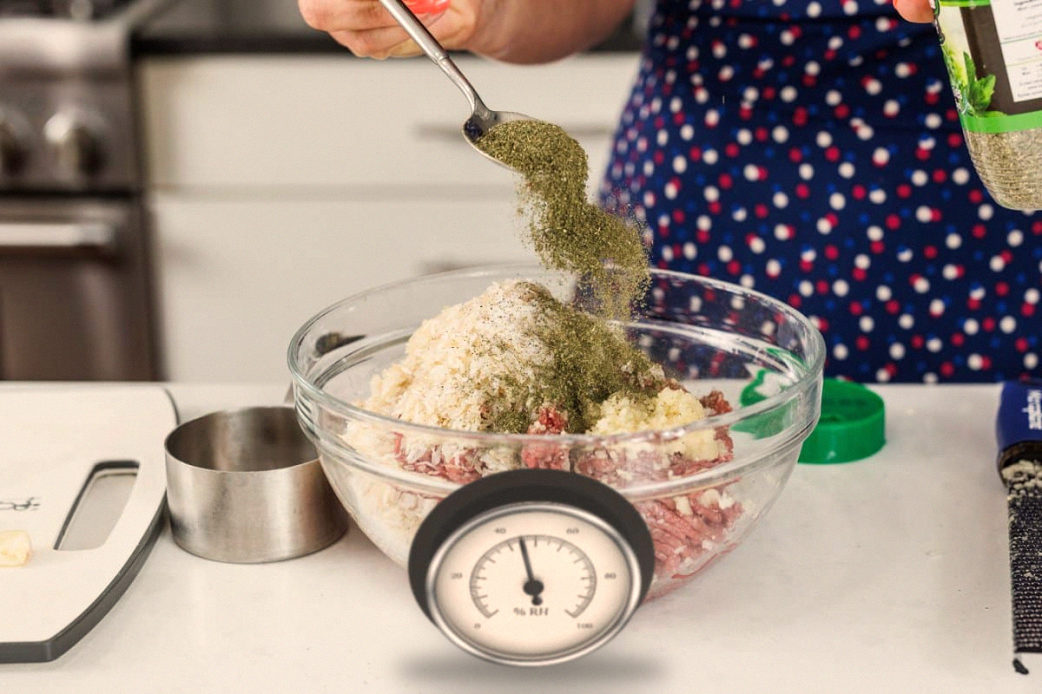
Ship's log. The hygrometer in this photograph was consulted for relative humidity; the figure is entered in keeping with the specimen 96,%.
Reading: 45,%
